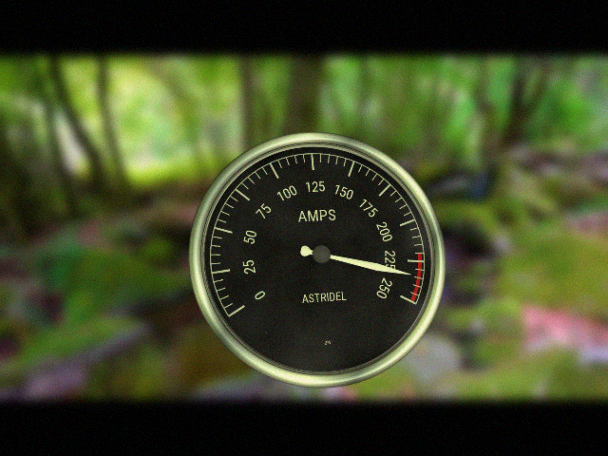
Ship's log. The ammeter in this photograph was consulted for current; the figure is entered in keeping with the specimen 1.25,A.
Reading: 235,A
